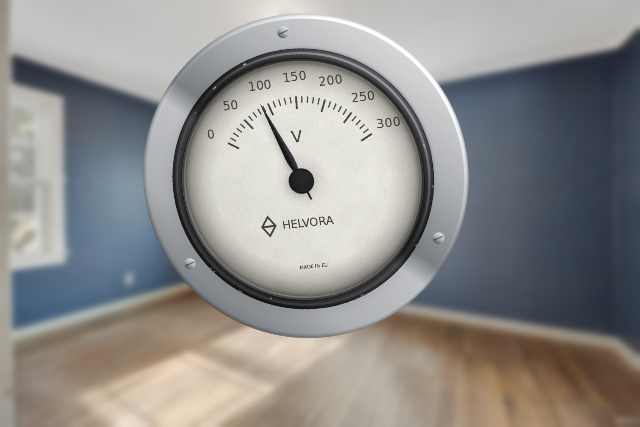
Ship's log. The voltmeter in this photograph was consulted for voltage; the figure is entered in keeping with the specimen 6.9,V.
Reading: 90,V
